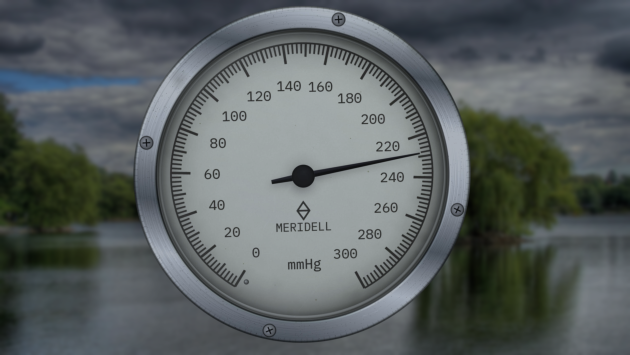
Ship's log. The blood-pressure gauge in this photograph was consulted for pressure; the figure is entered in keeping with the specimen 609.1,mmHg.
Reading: 228,mmHg
